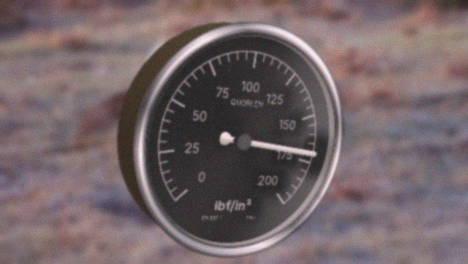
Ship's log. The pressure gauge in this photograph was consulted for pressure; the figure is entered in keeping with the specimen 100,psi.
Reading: 170,psi
